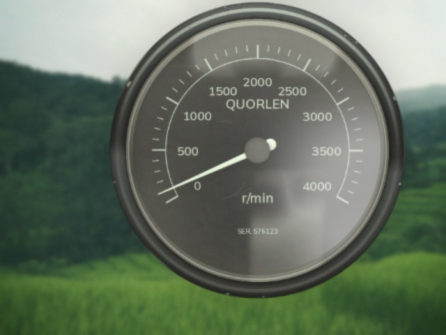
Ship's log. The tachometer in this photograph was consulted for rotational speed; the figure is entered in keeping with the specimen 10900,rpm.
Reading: 100,rpm
